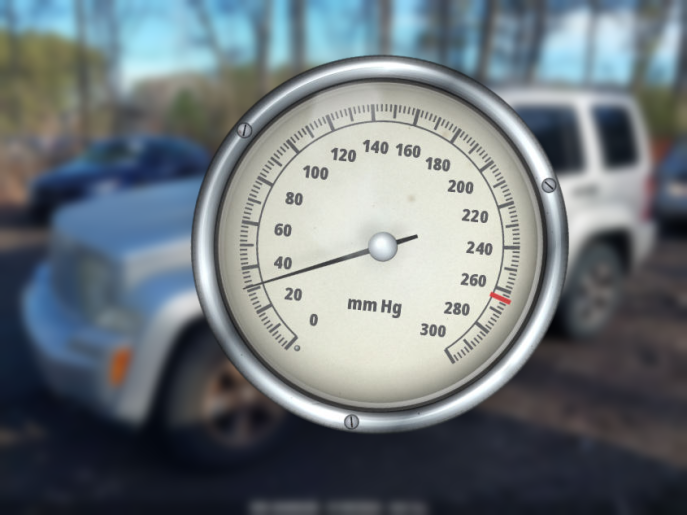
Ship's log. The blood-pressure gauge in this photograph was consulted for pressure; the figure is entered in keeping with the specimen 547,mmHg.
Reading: 32,mmHg
